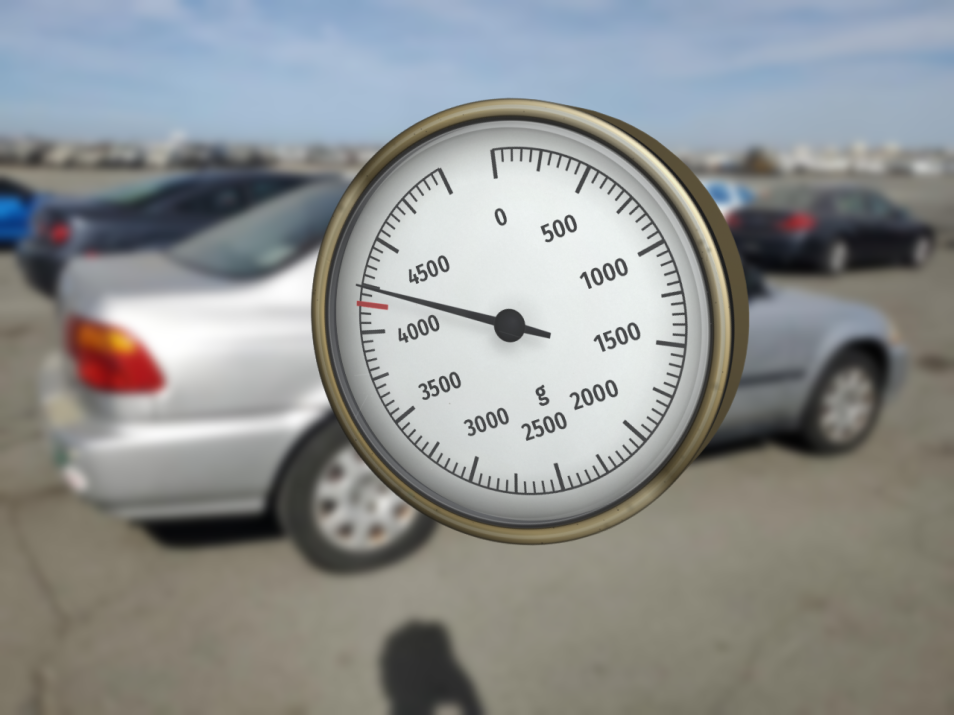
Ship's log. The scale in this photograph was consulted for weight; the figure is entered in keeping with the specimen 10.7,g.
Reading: 4250,g
